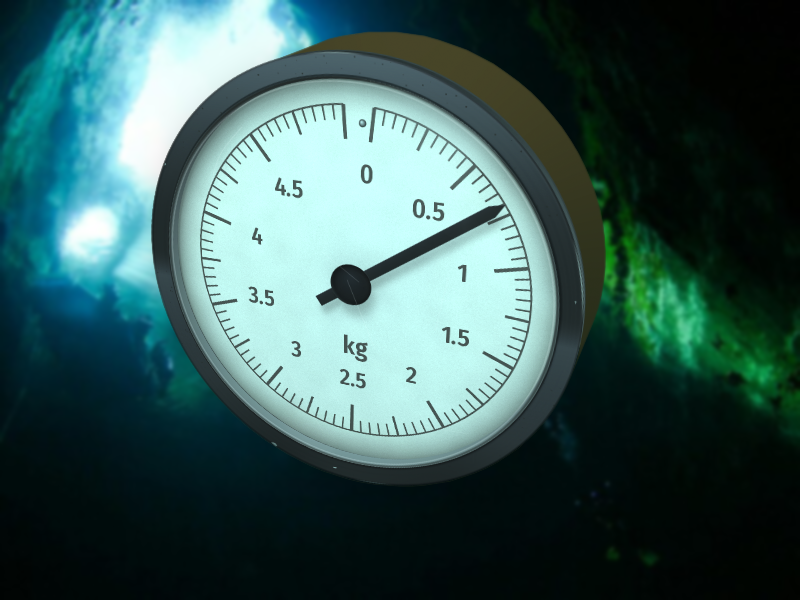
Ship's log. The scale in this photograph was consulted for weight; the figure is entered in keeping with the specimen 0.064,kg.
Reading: 0.7,kg
